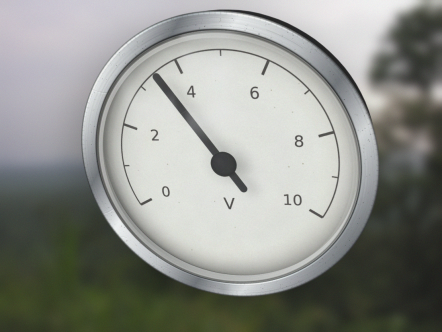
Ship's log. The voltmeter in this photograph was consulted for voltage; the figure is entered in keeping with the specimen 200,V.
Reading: 3.5,V
